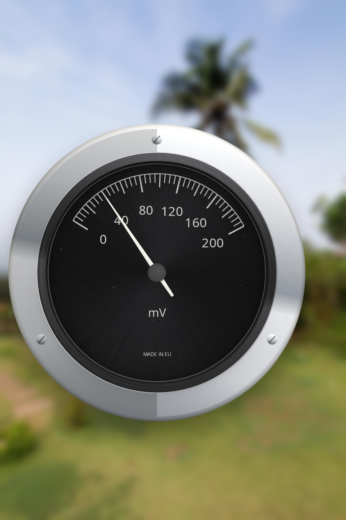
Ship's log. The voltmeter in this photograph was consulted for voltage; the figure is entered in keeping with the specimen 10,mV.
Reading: 40,mV
